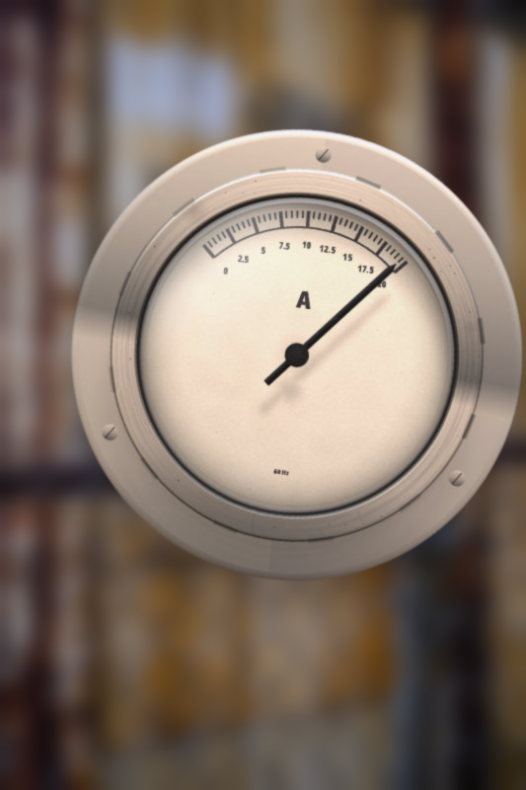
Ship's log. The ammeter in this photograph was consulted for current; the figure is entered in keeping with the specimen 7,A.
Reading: 19.5,A
